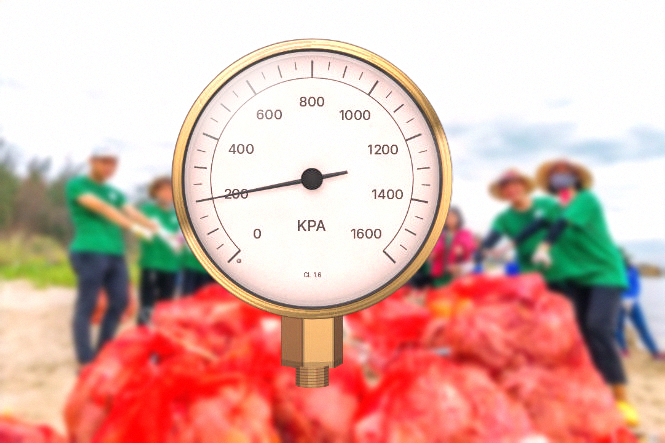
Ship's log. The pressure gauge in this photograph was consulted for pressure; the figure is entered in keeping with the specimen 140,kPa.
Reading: 200,kPa
